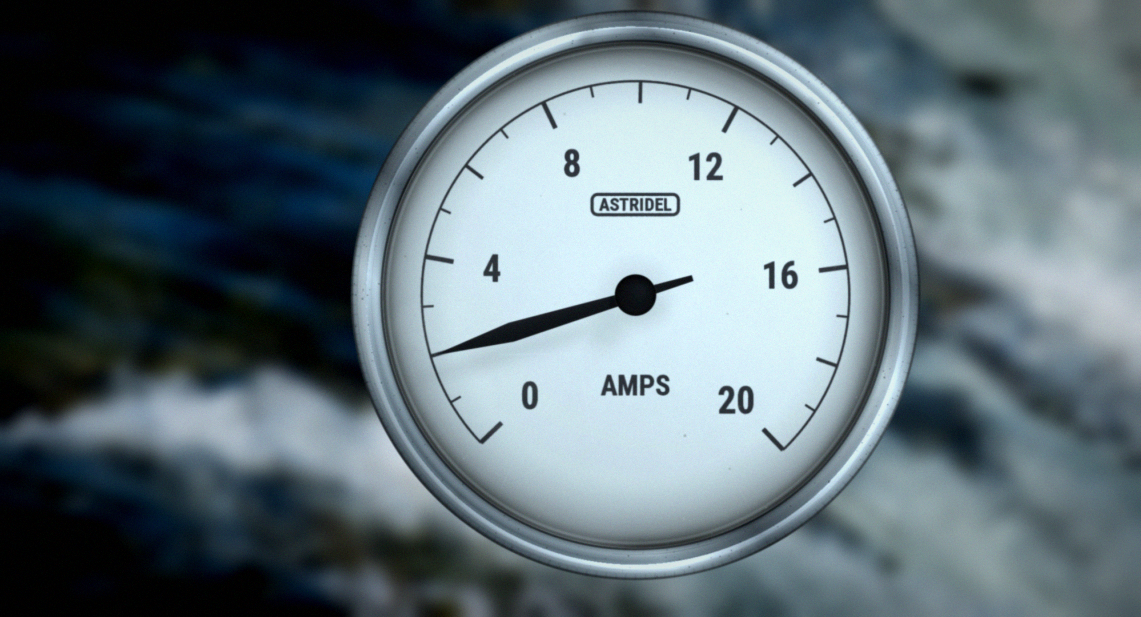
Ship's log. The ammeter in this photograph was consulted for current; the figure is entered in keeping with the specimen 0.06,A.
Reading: 2,A
